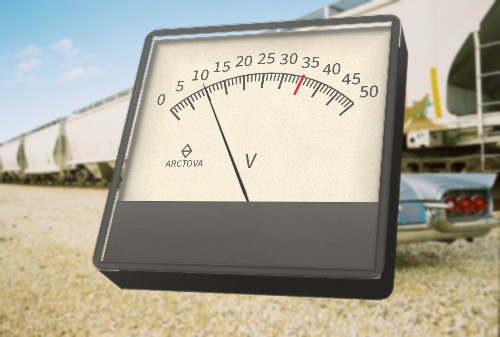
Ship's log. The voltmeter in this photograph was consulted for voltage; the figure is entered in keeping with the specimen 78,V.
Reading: 10,V
